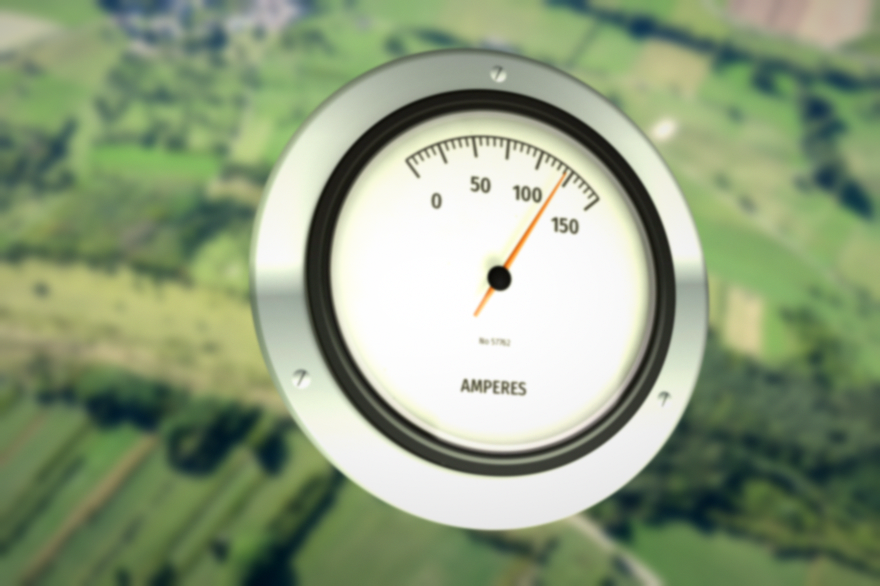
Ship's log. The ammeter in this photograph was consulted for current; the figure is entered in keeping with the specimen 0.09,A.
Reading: 120,A
